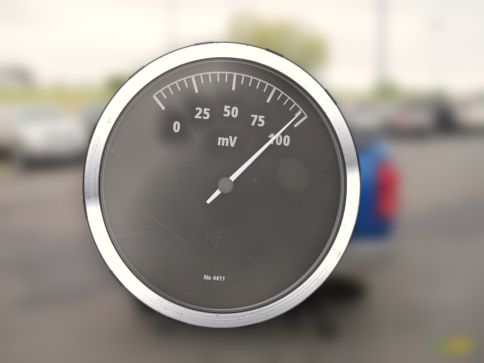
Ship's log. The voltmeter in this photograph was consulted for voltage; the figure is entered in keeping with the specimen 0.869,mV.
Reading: 95,mV
